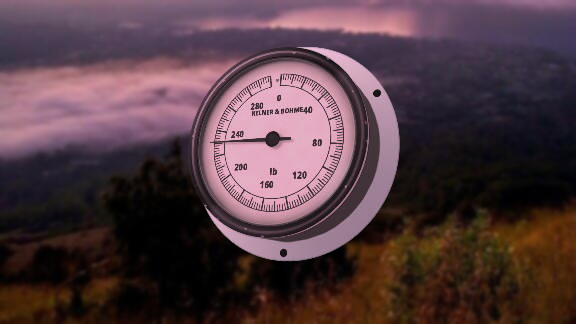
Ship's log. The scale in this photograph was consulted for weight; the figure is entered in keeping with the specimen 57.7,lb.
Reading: 230,lb
